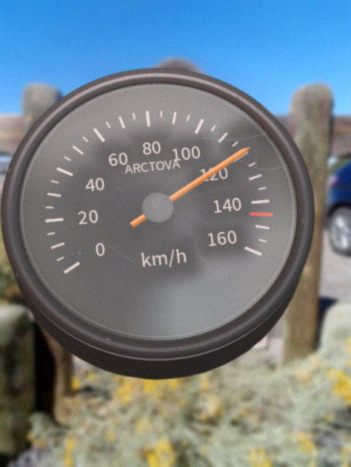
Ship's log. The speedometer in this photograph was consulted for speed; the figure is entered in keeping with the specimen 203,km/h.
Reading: 120,km/h
